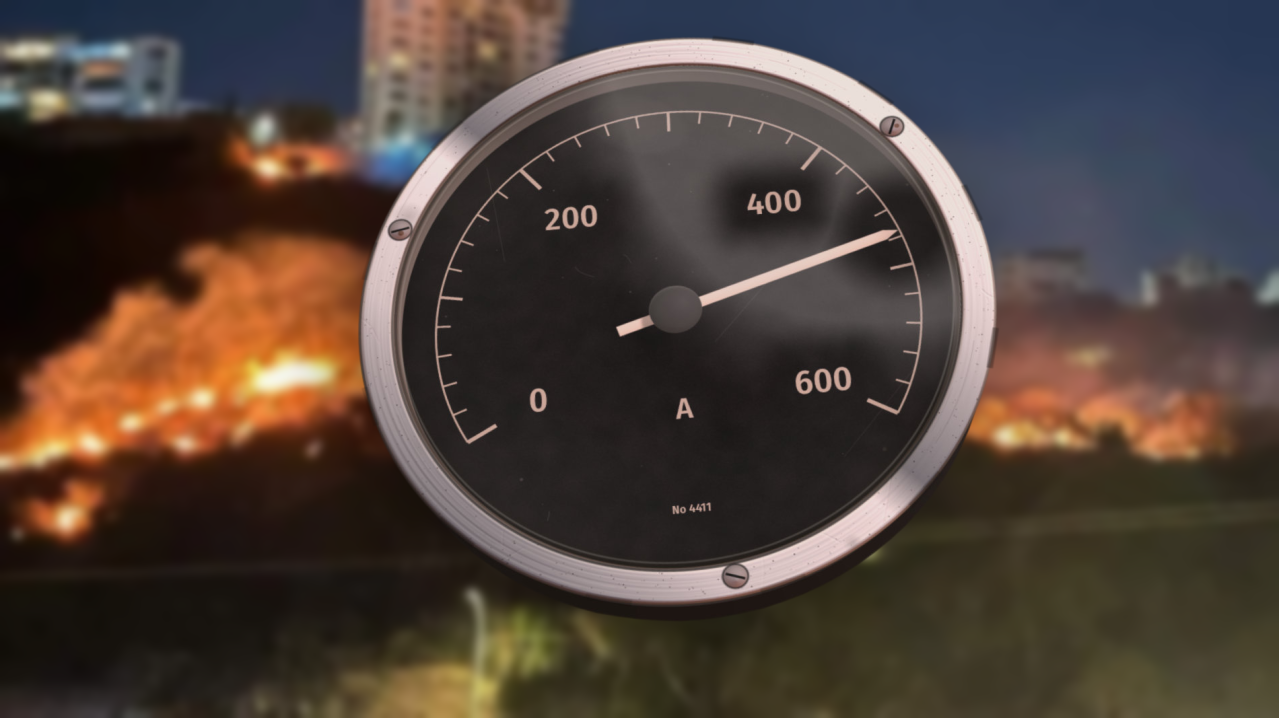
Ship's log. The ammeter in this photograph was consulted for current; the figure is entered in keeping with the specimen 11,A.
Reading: 480,A
